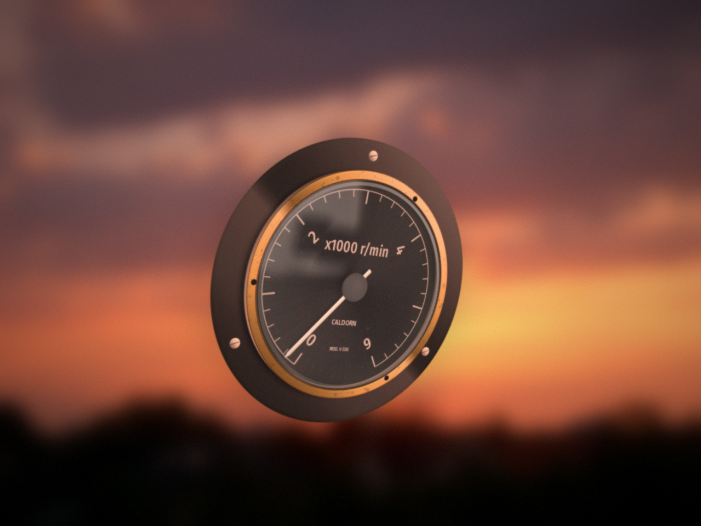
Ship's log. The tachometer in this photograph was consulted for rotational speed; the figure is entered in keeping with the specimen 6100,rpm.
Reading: 200,rpm
